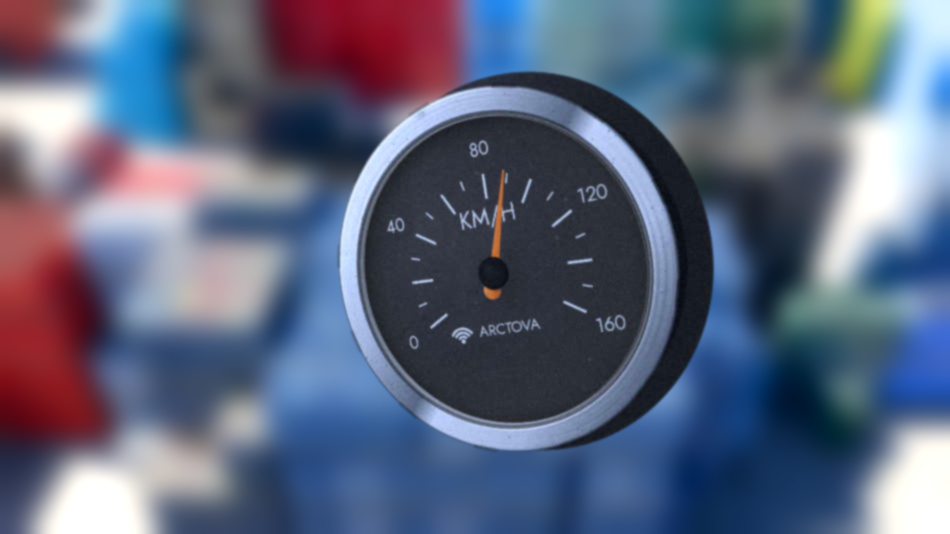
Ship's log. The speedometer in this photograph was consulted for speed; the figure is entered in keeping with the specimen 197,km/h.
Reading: 90,km/h
